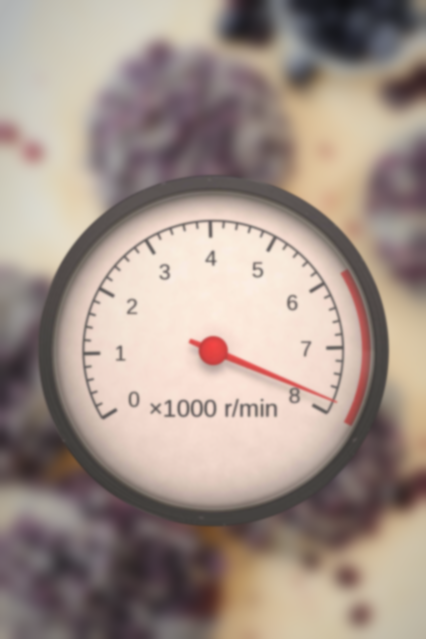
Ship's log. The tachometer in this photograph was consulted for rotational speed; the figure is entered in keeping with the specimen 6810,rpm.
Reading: 7800,rpm
